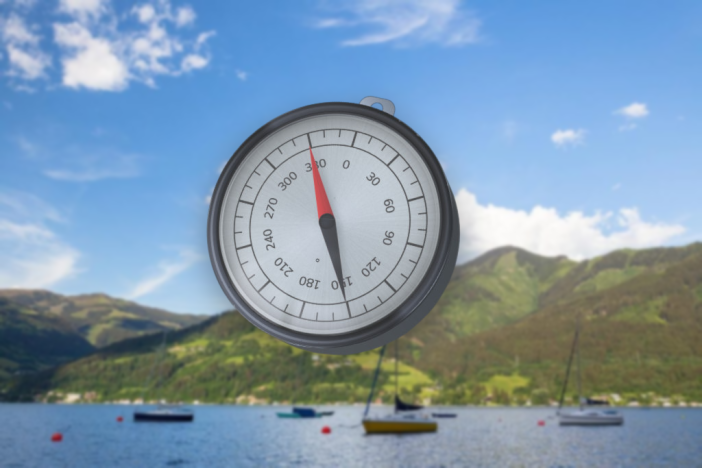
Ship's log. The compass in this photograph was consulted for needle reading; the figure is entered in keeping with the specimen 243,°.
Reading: 330,°
